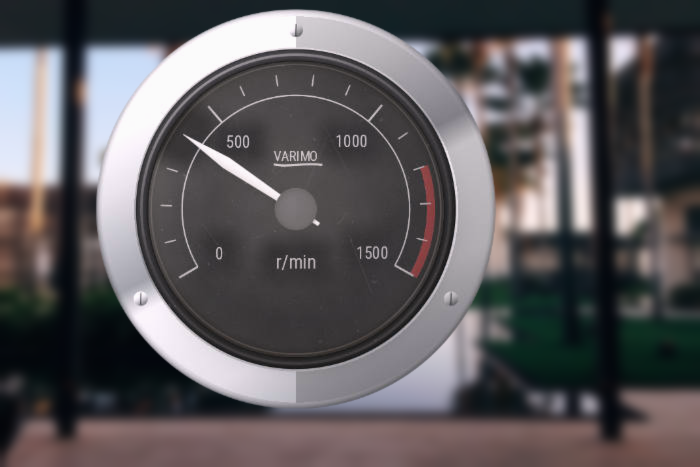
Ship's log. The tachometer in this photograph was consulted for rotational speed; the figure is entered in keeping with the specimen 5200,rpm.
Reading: 400,rpm
